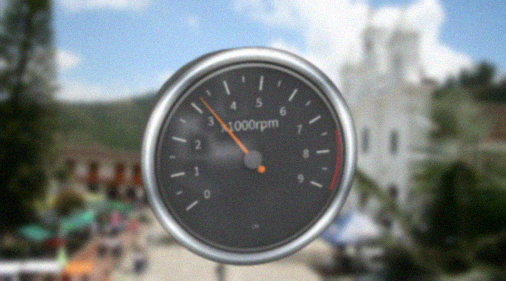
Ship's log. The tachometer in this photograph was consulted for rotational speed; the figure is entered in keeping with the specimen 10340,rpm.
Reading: 3250,rpm
